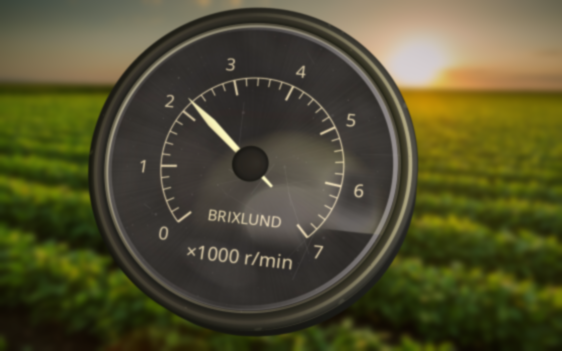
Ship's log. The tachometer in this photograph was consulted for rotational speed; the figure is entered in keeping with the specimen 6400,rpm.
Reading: 2200,rpm
